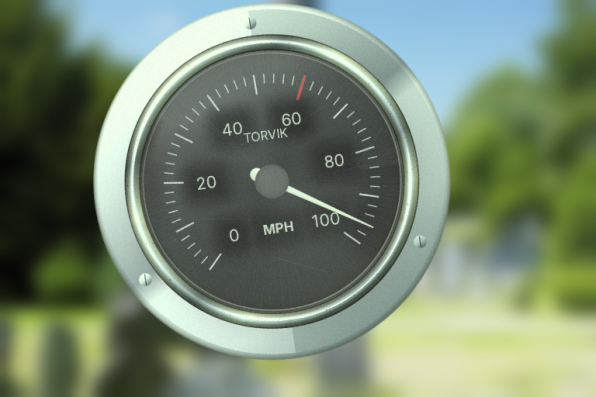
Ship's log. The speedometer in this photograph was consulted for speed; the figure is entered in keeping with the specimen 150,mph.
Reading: 96,mph
